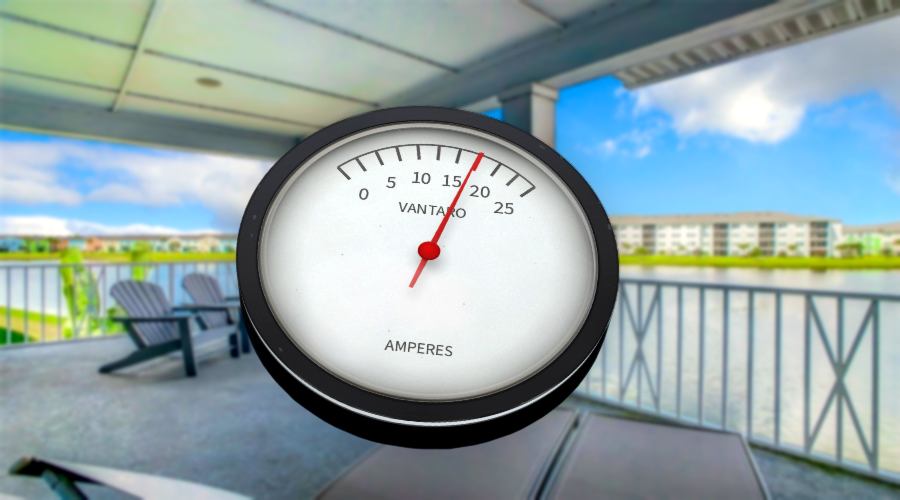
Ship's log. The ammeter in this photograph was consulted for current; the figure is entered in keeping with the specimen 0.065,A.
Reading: 17.5,A
